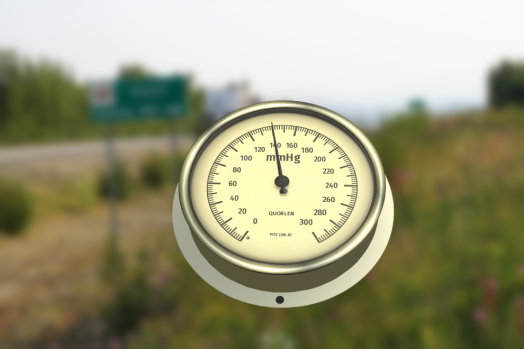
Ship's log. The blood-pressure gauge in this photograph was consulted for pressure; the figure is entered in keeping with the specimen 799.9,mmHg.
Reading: 140,mmHg
